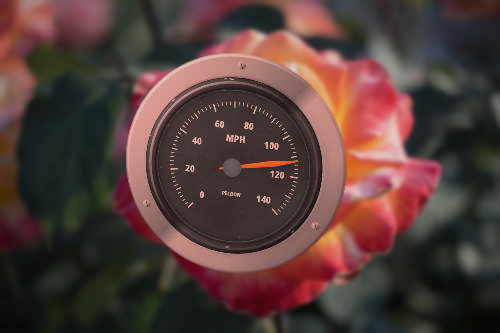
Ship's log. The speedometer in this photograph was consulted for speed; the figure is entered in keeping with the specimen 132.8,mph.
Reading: 112,mph
